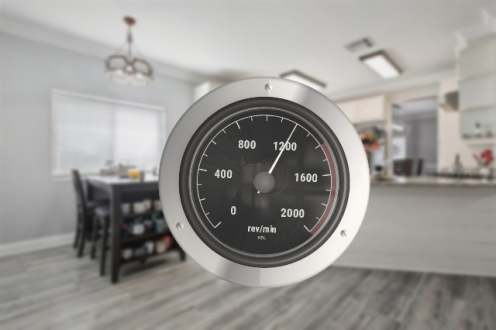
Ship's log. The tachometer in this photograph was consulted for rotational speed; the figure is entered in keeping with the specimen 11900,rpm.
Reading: 1200,rpm
